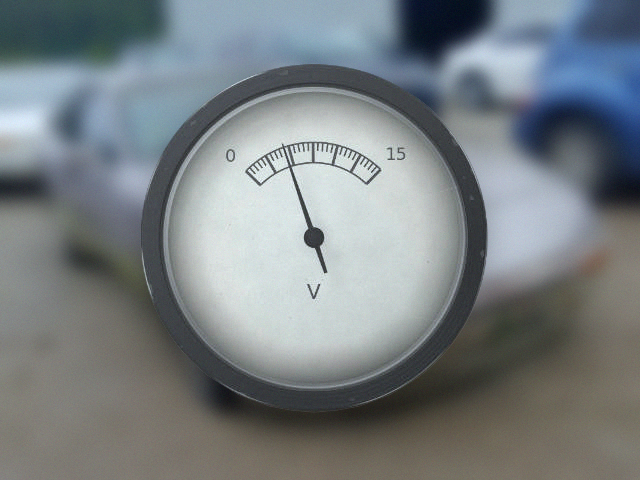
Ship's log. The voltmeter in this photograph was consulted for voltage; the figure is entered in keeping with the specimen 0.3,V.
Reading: 4.5,V
